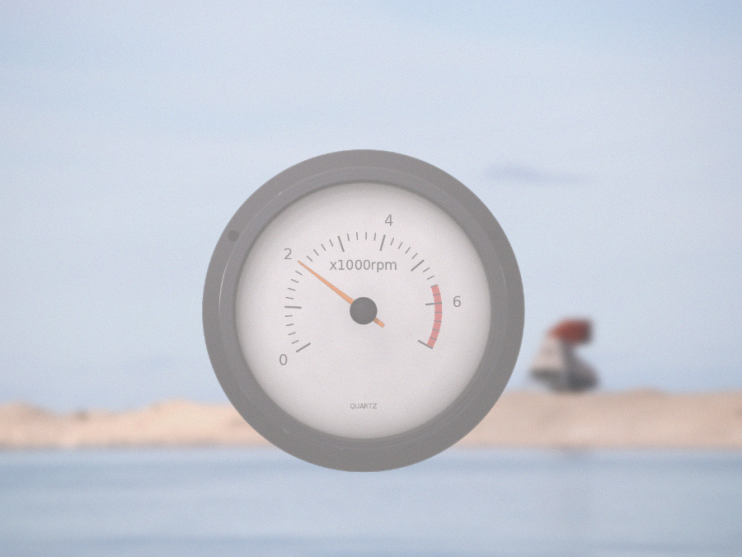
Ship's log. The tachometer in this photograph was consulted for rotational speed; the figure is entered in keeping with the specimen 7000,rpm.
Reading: 2000,rpm
